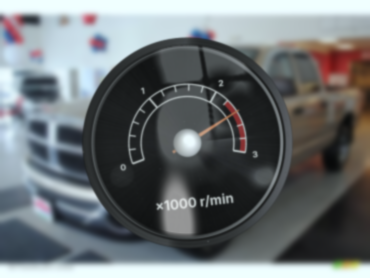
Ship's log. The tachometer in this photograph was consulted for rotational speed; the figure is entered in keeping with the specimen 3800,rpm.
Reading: 2400,rpm
